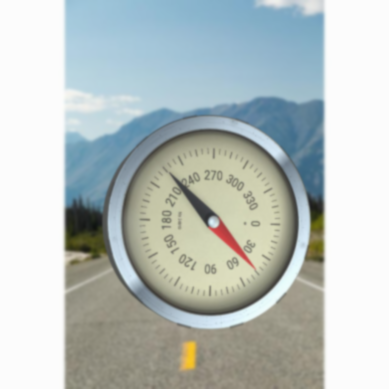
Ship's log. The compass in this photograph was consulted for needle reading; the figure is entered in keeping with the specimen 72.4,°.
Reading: 45,°
